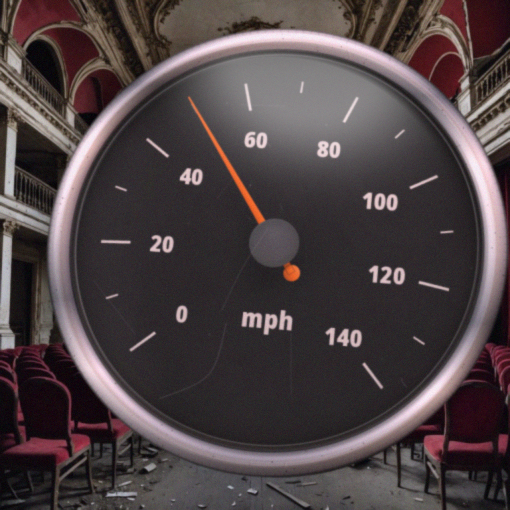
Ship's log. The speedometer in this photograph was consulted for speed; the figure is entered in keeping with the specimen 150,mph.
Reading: 50,mph
